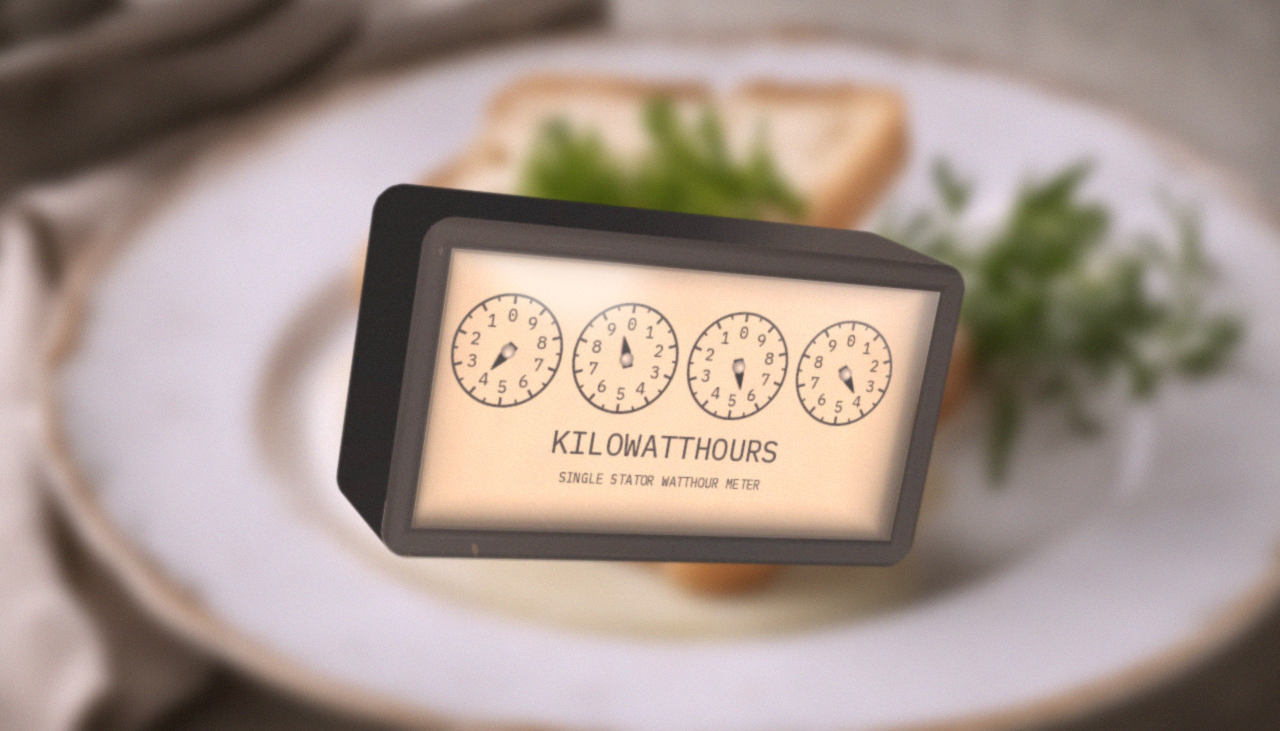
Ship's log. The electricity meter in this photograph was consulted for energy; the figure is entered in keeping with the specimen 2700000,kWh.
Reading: 3954,kWh
